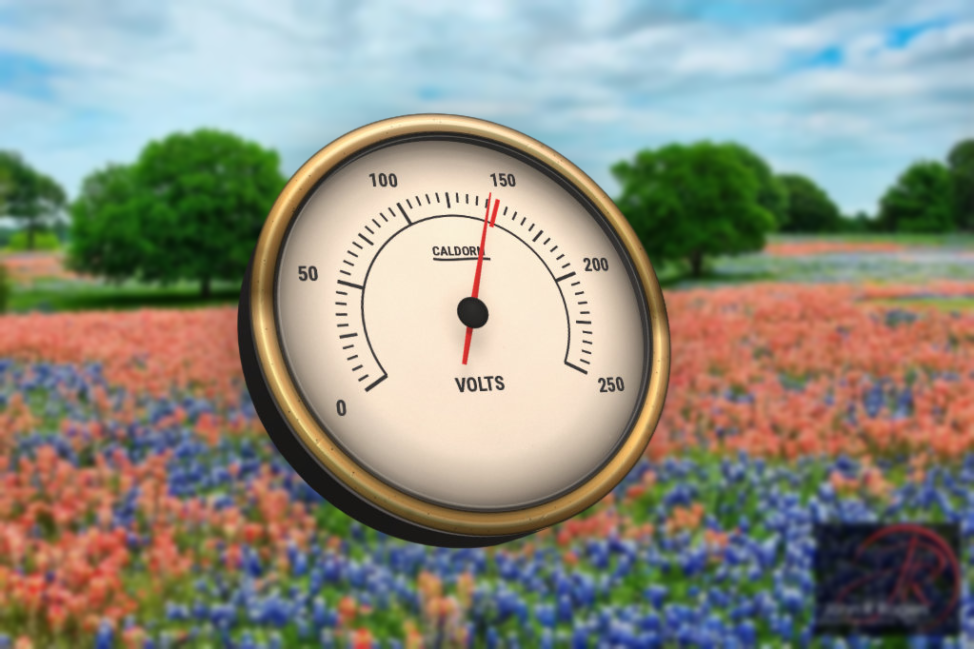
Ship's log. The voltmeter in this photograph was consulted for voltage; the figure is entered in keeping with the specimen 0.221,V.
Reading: 145,V
